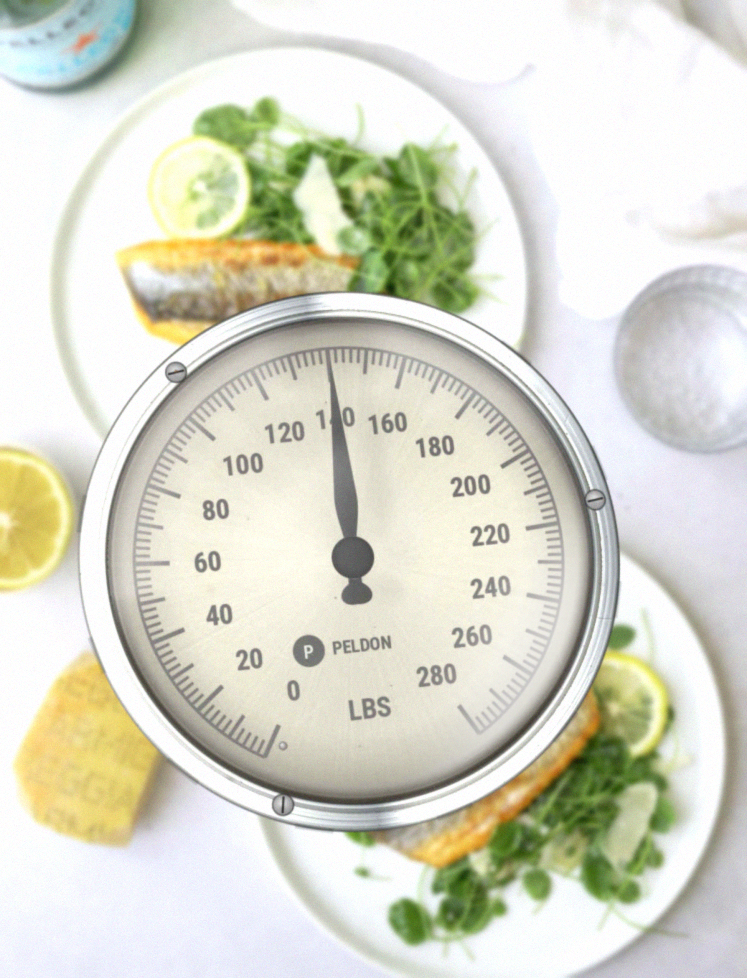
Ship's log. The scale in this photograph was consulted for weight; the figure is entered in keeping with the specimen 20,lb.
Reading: 140,lb
